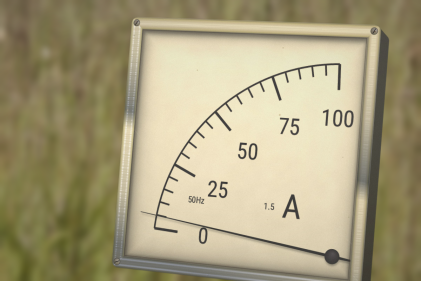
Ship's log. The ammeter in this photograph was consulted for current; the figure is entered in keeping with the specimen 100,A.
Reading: 5,A
